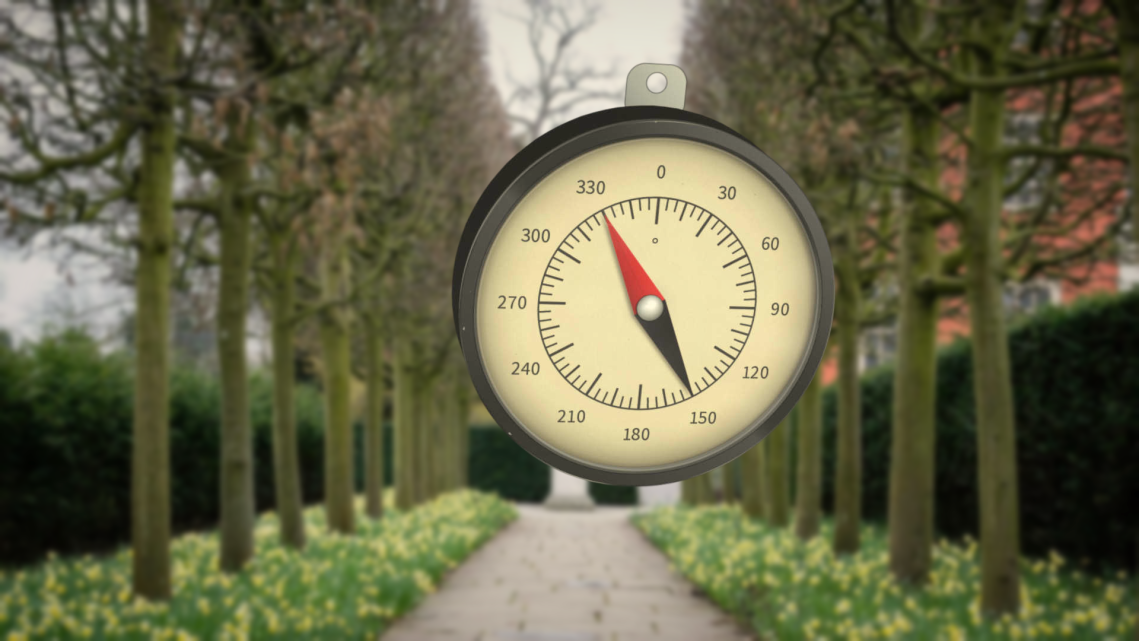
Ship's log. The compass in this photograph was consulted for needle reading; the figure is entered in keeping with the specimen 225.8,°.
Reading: 330,°
